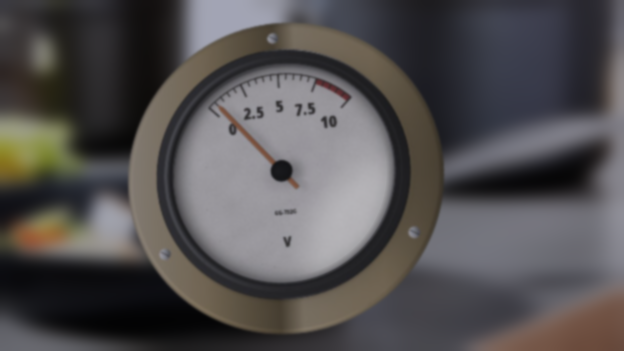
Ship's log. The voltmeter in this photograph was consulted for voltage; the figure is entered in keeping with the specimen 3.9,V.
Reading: 0.5,V
